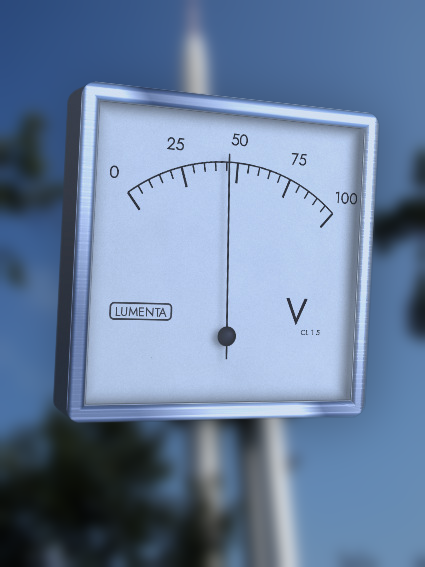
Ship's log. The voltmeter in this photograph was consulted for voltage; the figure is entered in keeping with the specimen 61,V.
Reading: 45,V
